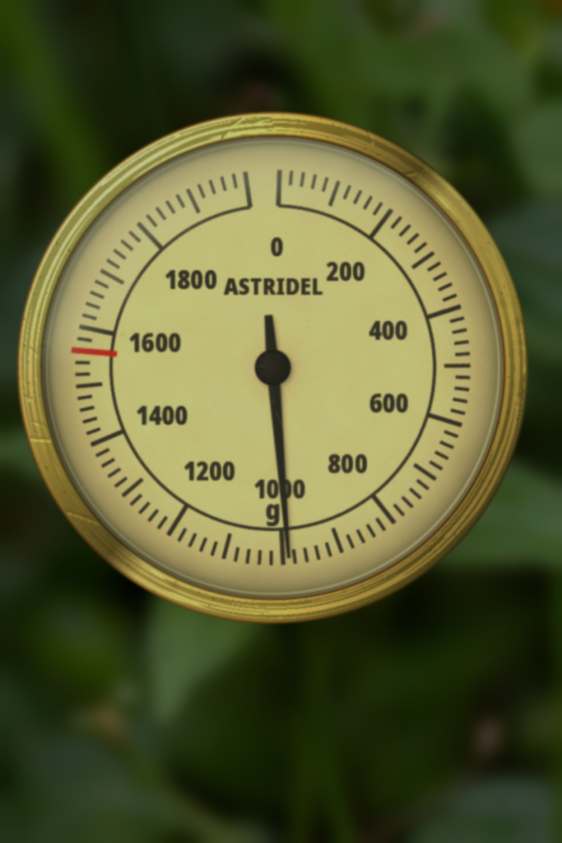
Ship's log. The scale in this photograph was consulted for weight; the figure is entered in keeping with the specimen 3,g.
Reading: 990,g
